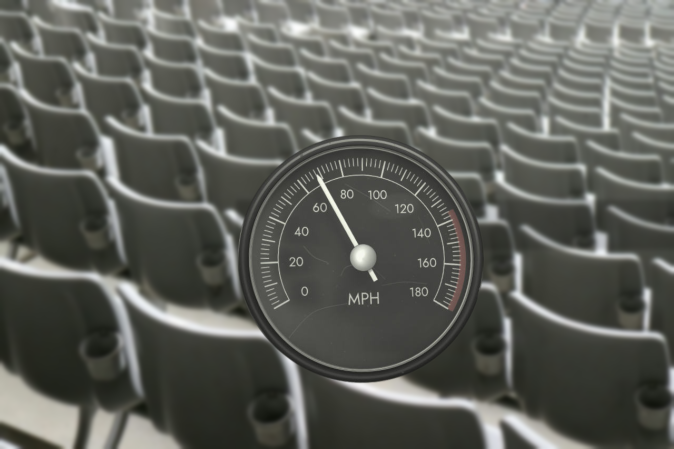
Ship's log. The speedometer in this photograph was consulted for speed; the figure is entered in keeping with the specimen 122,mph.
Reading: 68,mph
